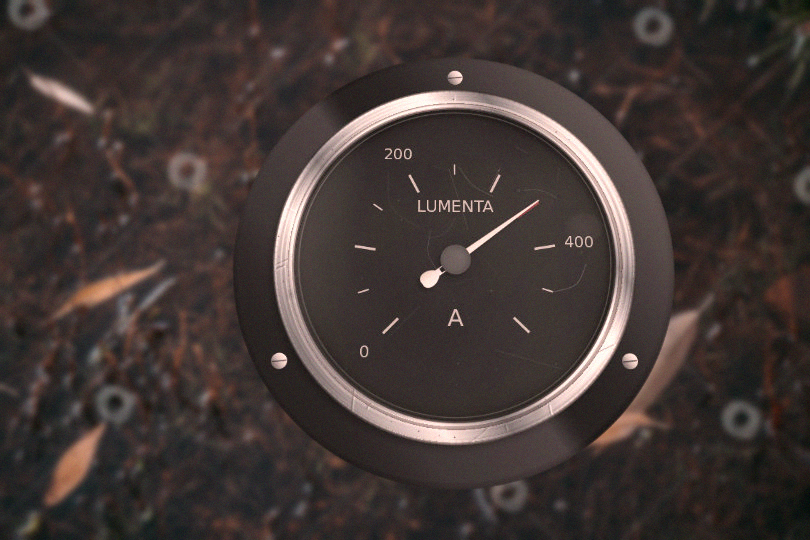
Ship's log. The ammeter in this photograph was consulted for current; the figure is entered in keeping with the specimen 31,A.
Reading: 350,A
